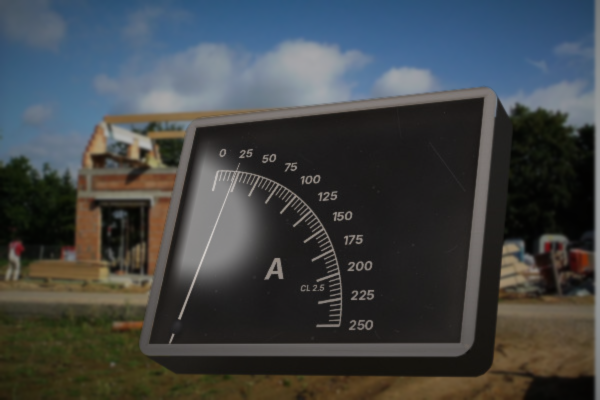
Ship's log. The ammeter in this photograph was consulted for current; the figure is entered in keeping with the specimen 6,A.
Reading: 25,A
